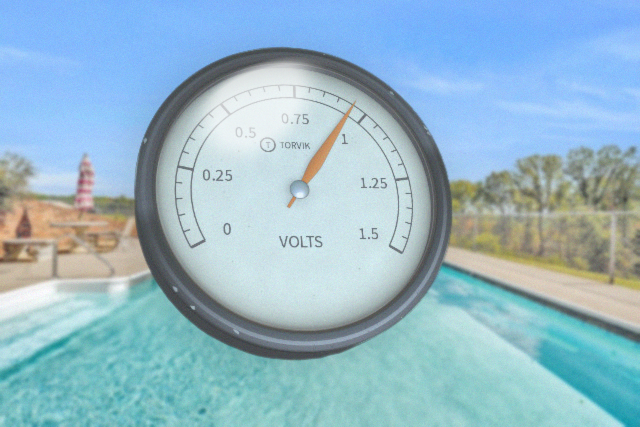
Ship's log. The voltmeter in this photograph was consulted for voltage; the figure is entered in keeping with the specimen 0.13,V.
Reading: 0.95,V
